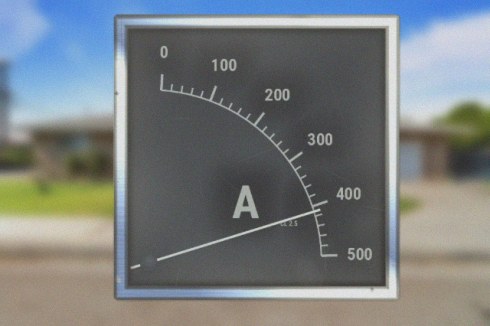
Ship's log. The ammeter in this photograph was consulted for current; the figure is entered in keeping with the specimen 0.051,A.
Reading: 410,A
